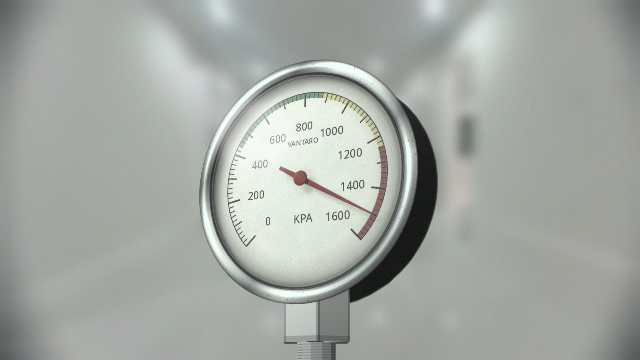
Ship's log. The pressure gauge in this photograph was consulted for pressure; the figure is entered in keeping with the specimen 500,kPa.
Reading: 1500,kPa
